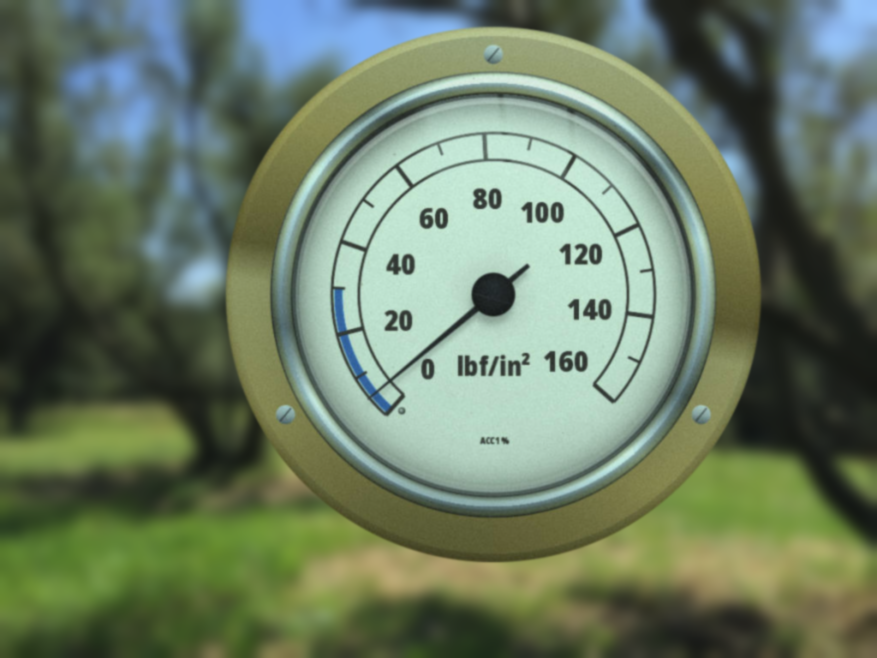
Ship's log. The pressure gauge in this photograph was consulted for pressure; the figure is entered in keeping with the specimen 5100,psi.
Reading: 5,psi
